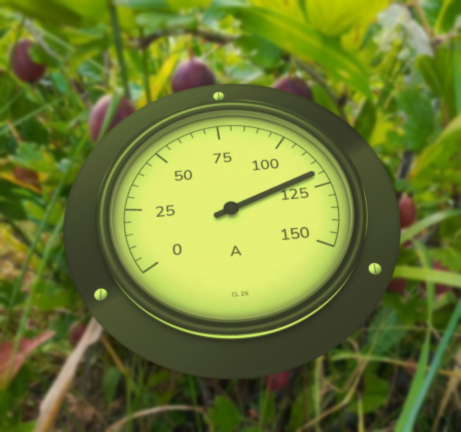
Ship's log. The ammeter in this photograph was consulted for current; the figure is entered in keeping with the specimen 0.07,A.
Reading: 120,A
